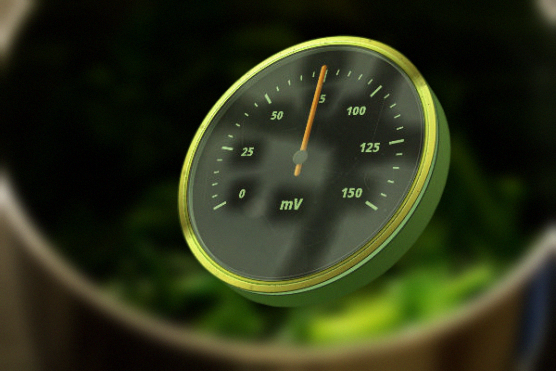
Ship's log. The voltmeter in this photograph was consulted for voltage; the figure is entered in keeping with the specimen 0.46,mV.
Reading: 75,mV
